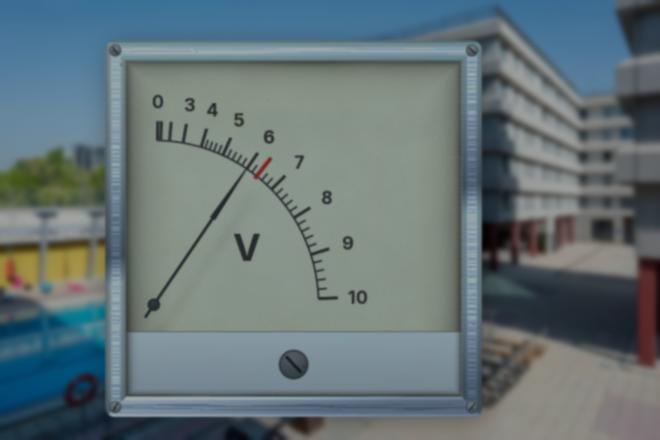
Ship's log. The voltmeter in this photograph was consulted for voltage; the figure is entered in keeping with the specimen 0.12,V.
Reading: 6,V
